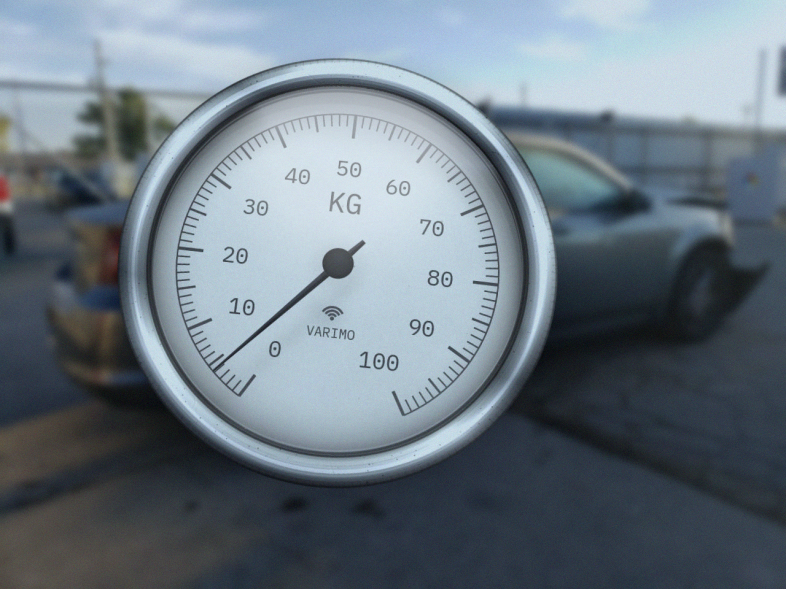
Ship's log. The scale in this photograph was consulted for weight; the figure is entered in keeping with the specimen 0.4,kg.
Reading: 4,kg
